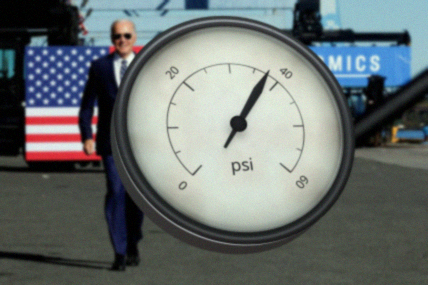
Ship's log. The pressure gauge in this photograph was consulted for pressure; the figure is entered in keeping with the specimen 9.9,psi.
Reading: 37.5,psi
